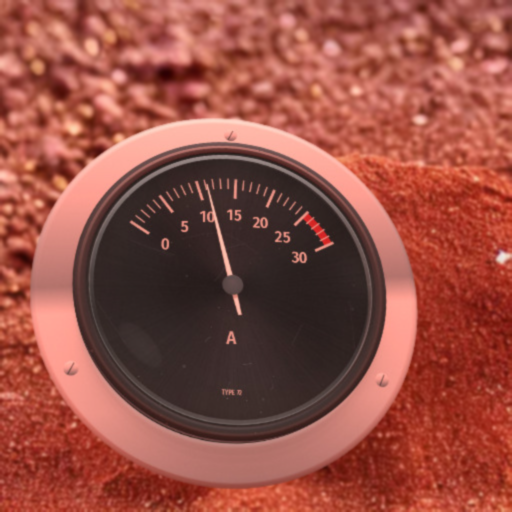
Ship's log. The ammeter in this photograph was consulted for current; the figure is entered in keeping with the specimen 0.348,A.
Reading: 11,A
